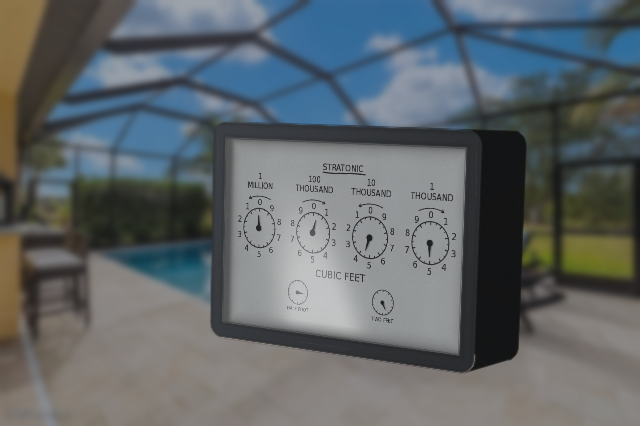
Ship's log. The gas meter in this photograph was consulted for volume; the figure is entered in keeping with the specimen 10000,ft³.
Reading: 4500,ft³
